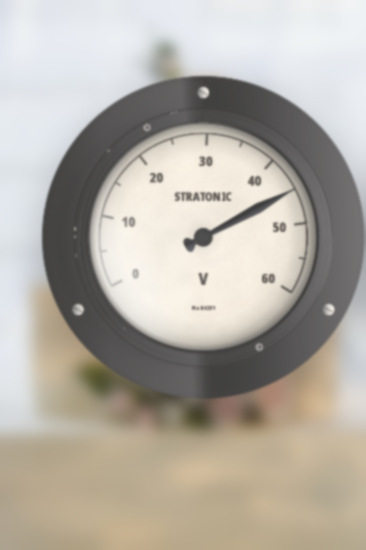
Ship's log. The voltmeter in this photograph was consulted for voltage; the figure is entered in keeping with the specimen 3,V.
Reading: 45,V
